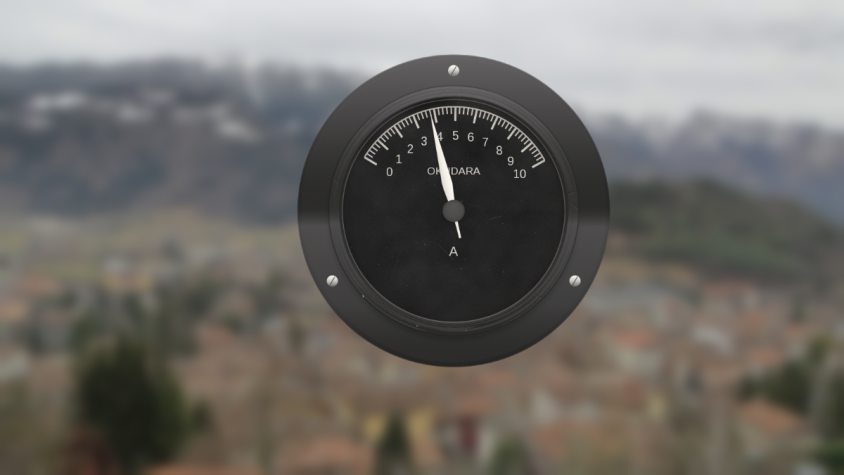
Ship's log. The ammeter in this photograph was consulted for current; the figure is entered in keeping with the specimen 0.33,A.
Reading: 3.8,A
